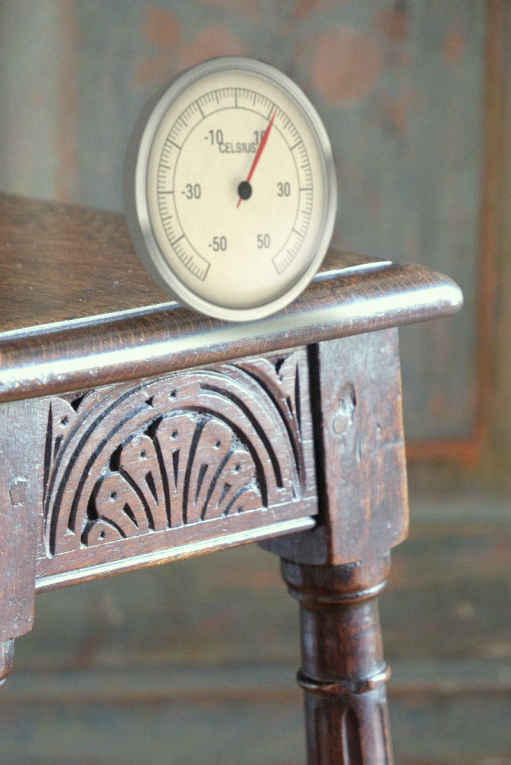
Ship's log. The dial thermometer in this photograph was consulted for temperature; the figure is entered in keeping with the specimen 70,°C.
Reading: 10,°C
